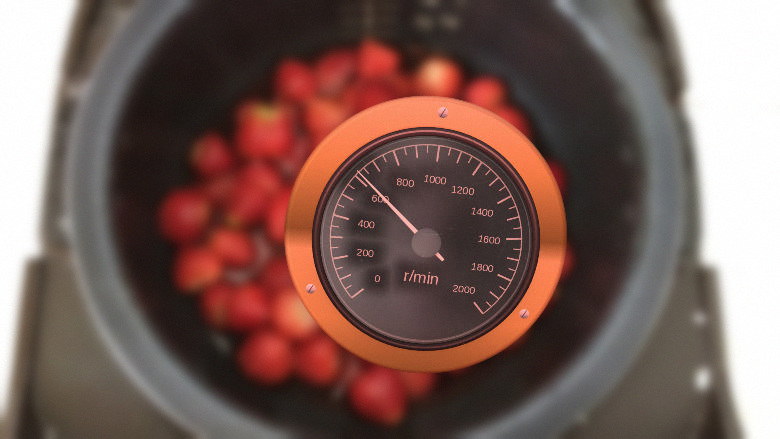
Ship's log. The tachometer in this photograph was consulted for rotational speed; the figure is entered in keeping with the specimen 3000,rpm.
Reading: 625,rpm
